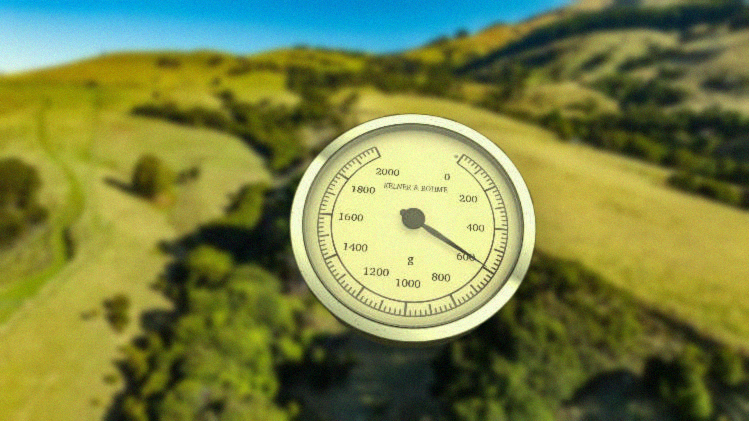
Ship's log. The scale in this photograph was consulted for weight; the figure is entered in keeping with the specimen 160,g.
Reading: 600,g
